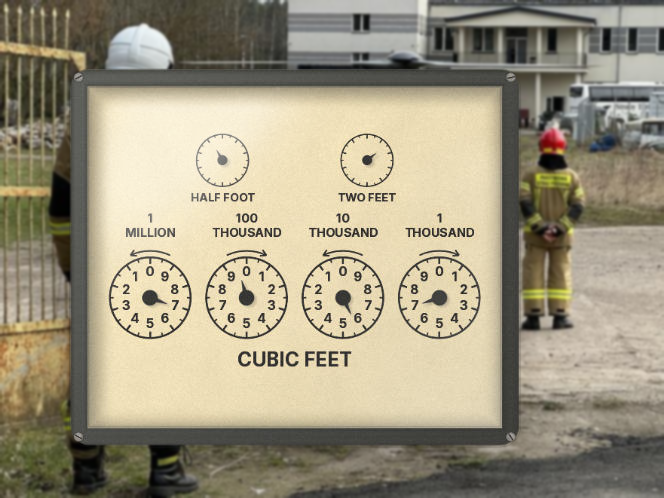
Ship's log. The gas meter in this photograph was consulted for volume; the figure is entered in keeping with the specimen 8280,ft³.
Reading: 695700,ft³
